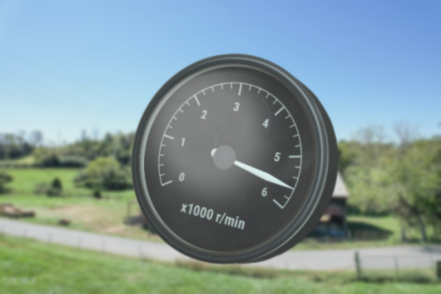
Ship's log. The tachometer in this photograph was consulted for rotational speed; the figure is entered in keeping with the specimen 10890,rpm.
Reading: 5600,rpm
